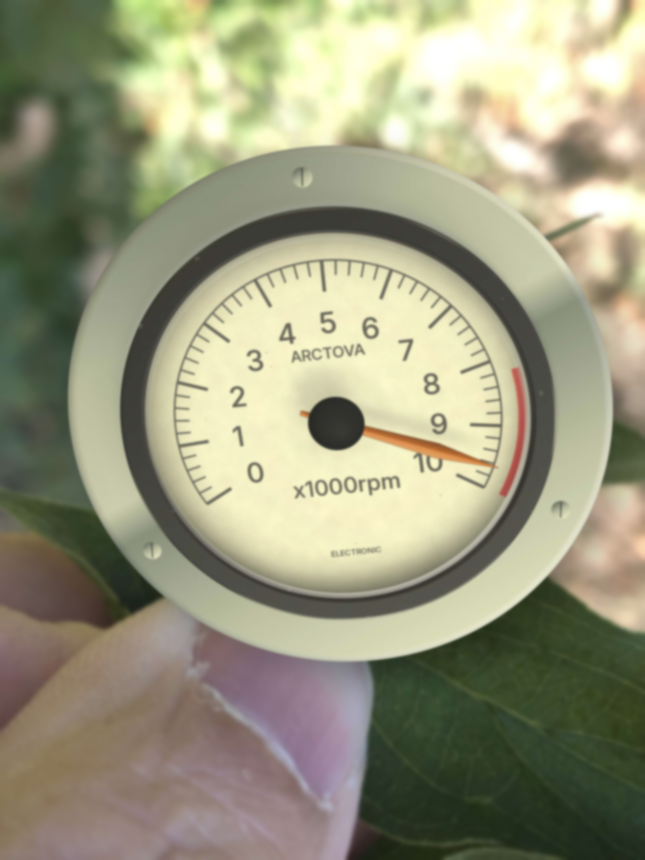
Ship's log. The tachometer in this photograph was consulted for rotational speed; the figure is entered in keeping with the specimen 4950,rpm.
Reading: 9600,rpm
